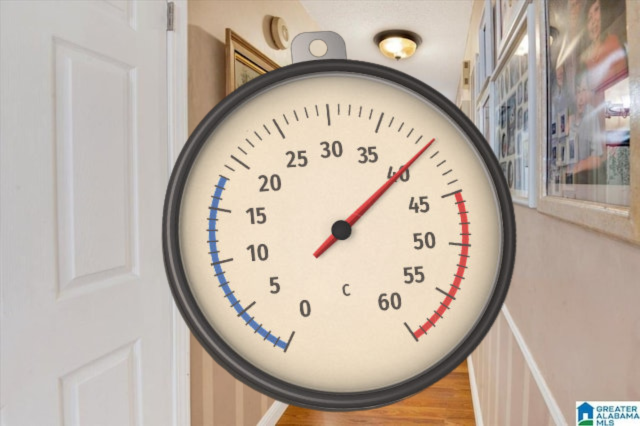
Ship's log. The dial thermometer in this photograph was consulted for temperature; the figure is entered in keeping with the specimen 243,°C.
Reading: 40,°C
